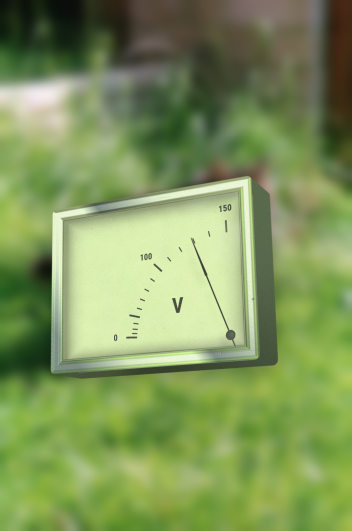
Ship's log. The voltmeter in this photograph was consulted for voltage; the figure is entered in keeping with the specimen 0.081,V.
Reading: 130,V
